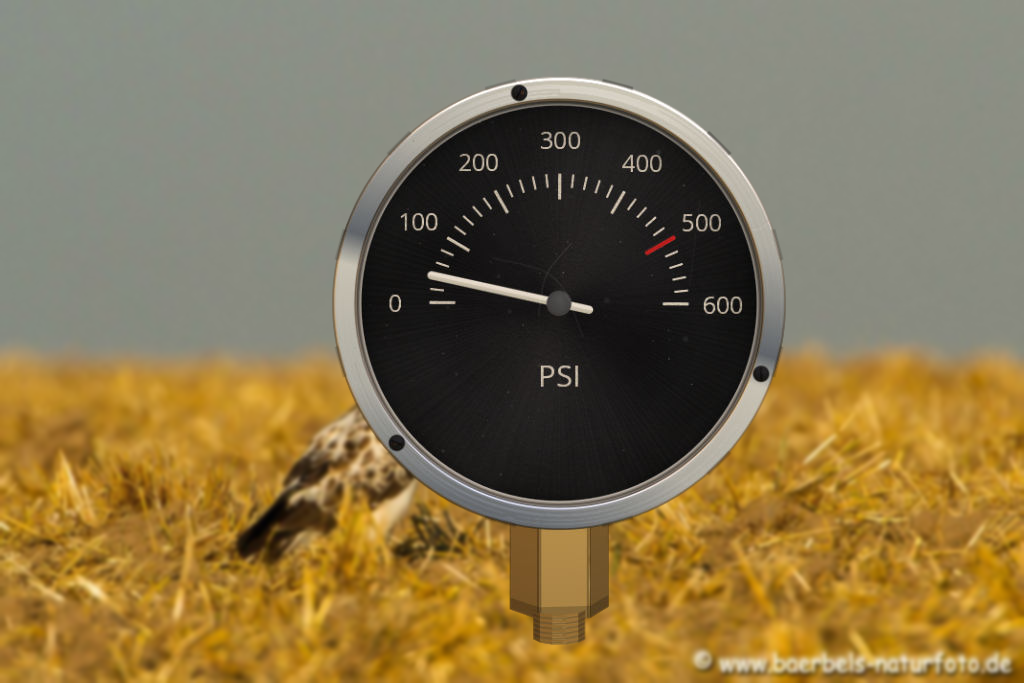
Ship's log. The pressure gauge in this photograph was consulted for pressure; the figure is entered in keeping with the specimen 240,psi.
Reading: 40,psi
